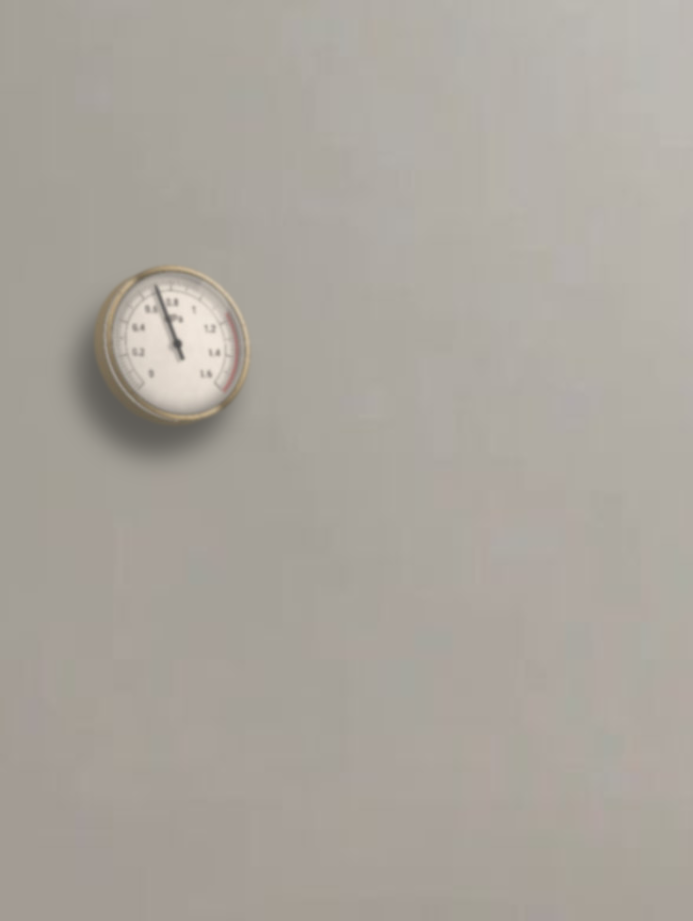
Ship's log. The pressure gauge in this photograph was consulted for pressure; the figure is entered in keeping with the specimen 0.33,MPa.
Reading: 0.7,MPa
